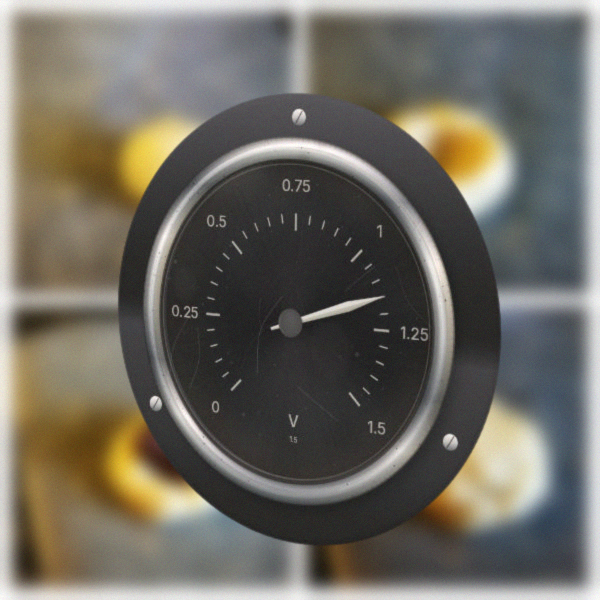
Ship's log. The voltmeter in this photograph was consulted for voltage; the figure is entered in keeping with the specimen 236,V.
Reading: 1.15,V
